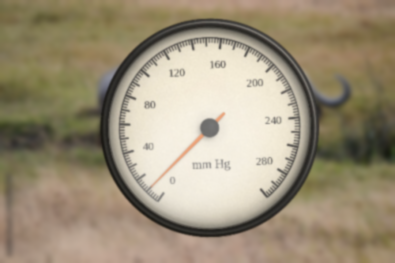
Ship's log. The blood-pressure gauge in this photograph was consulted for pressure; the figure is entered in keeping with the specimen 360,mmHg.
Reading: 10,mmHg
